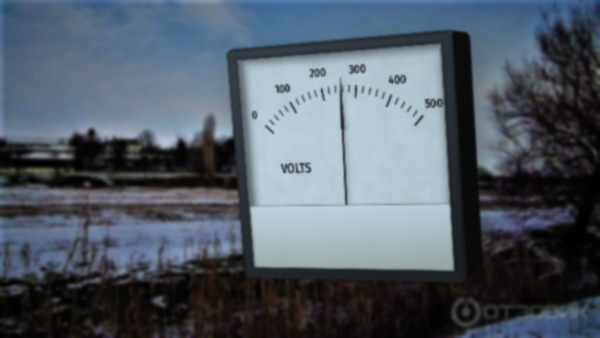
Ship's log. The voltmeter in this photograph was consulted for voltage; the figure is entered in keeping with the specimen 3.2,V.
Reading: 260,V
